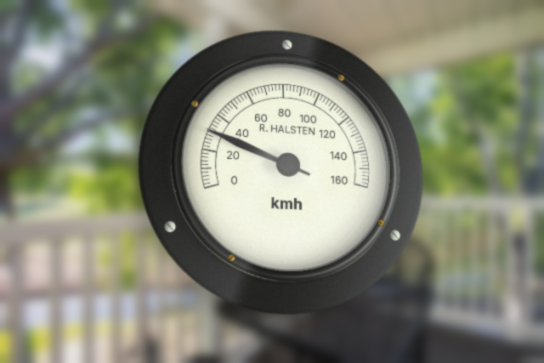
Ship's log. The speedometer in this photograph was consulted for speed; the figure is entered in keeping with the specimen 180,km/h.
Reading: 30,km/h
